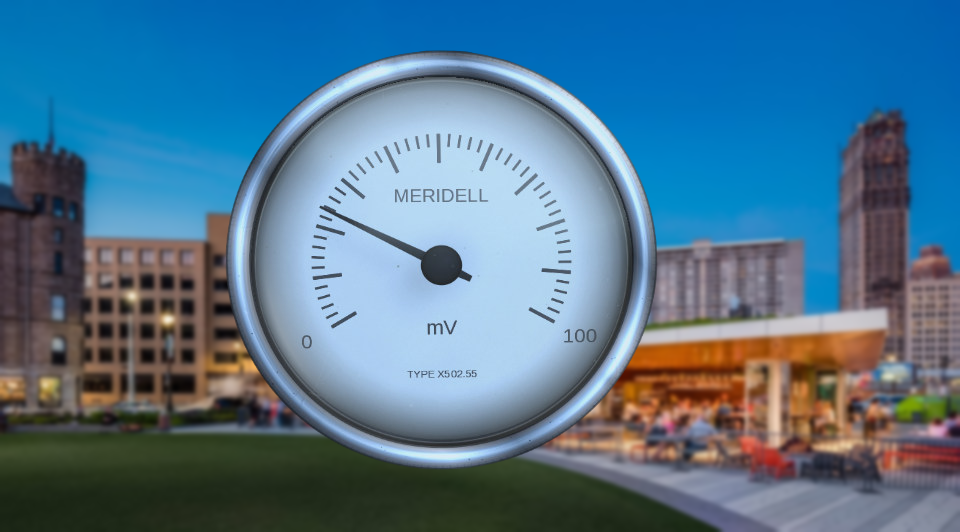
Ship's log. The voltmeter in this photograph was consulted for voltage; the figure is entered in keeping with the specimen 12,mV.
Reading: 24,mV
